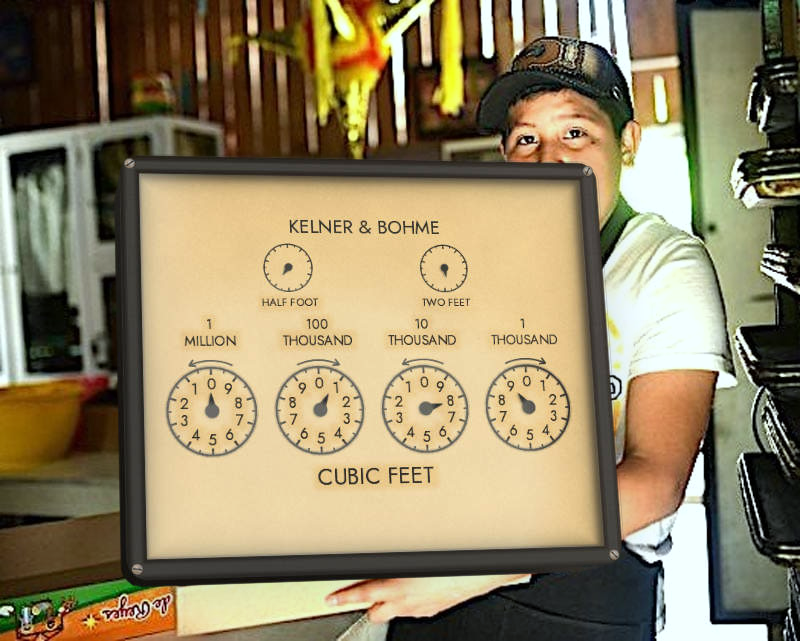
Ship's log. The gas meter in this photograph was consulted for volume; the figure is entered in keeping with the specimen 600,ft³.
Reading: 7900,ft³
